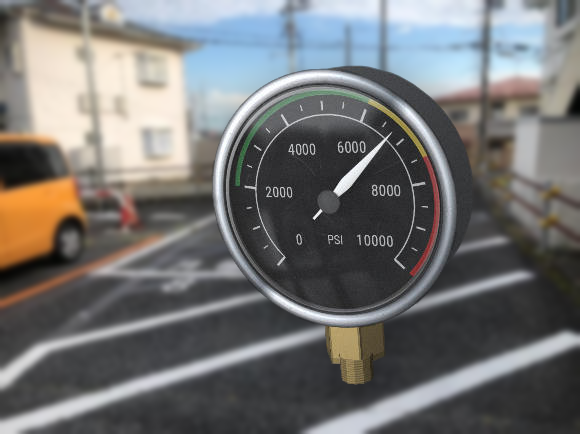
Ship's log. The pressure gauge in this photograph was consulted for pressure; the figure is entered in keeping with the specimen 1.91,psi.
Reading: 6750,psi
